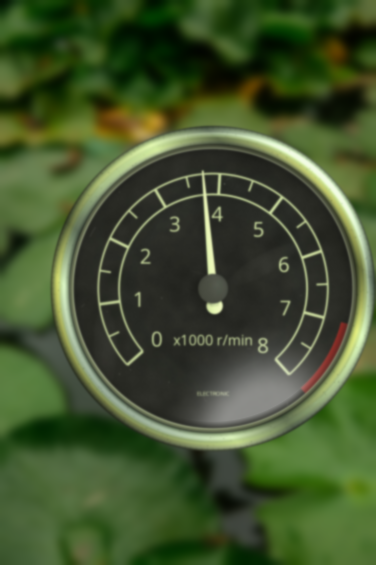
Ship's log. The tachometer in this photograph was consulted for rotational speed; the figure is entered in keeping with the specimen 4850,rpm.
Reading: 3750,rpm
